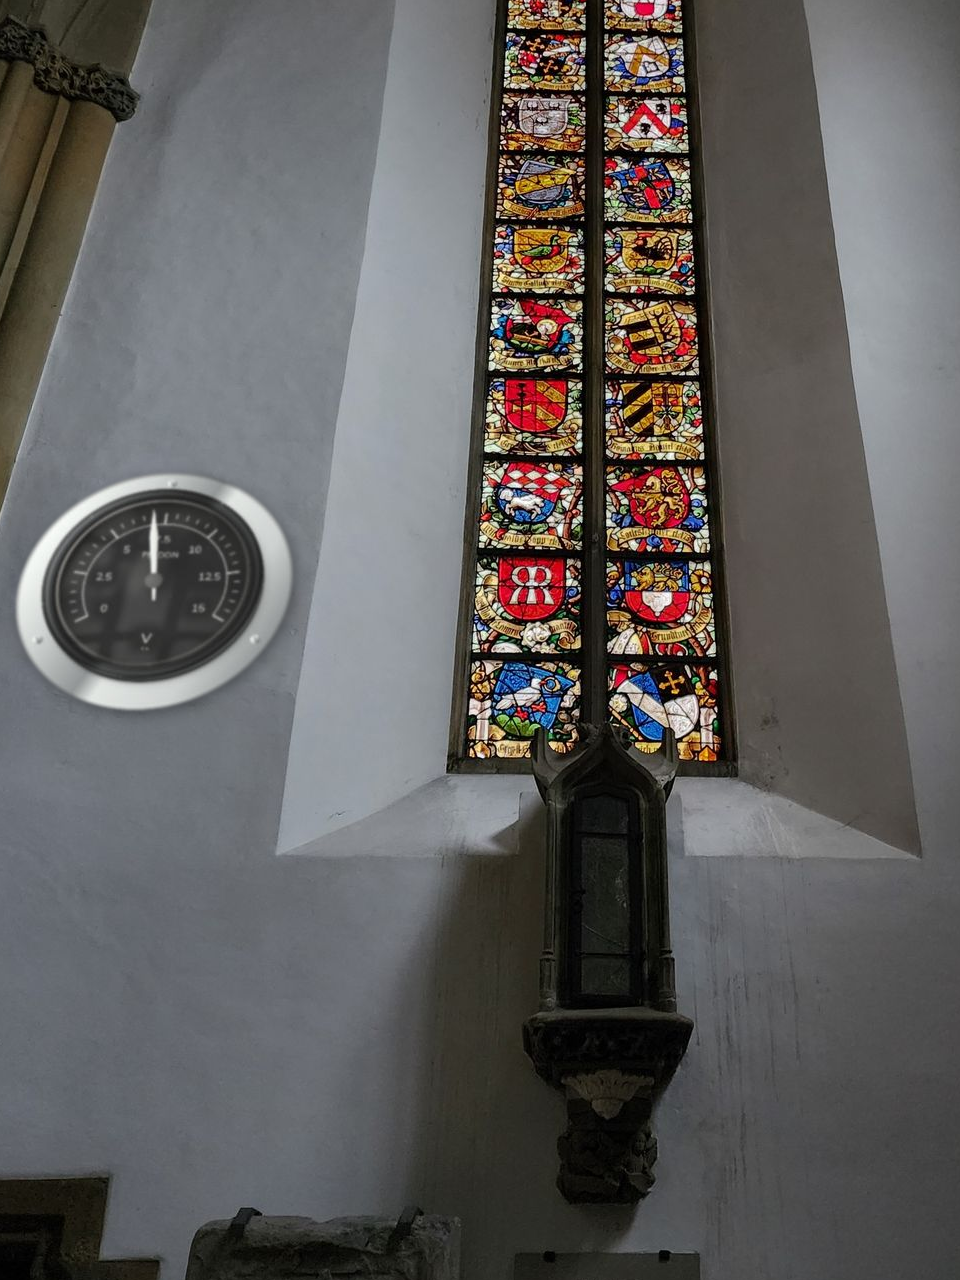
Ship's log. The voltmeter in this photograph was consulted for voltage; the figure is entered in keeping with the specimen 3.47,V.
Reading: 7,V
